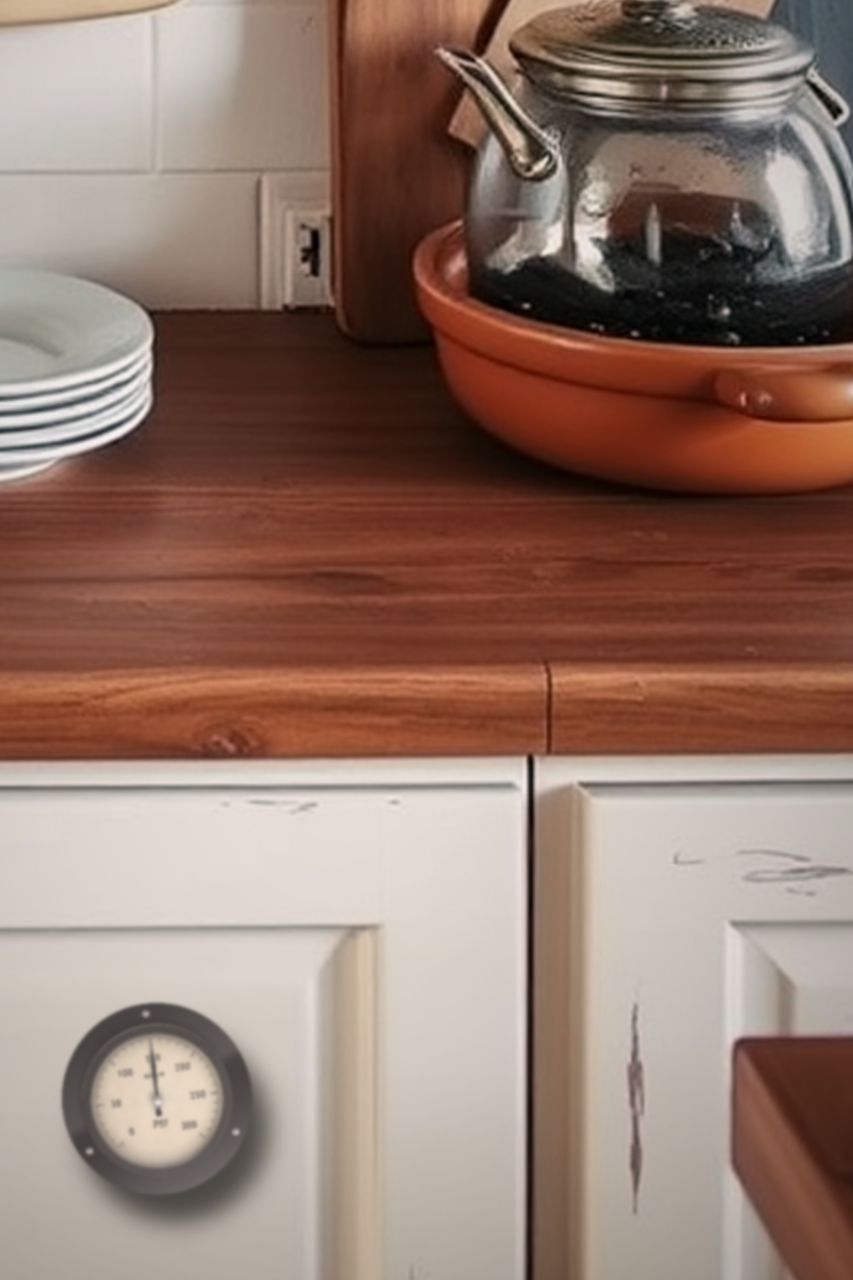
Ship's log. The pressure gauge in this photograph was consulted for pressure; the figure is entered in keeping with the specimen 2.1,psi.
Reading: 150,psi
